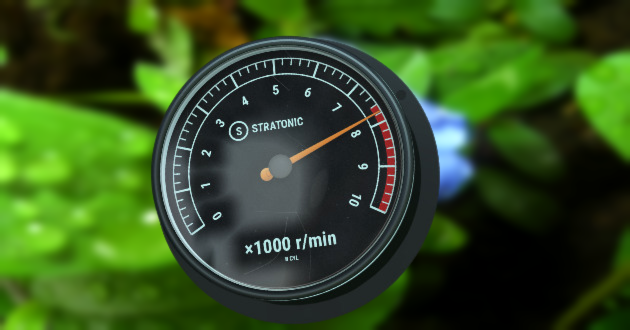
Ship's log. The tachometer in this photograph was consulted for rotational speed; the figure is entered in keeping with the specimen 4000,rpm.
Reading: 7800,rpm
